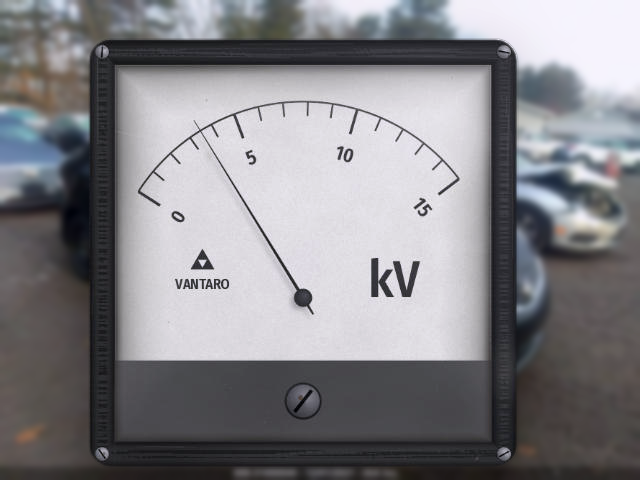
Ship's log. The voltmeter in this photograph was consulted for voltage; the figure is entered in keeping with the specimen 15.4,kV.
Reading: 3.5,kV
